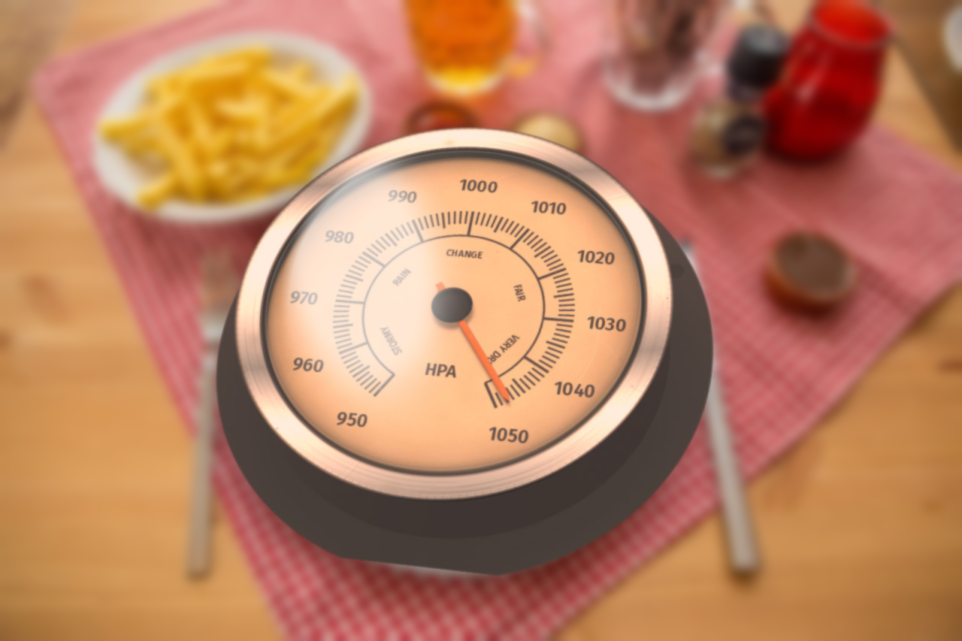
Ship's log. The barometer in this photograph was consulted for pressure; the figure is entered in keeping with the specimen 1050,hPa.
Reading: 1048,hPa
